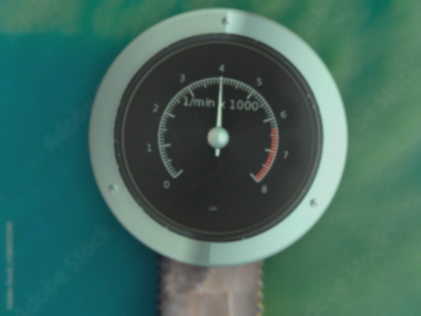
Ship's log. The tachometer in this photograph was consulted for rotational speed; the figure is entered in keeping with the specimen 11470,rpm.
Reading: 4000,rpm
